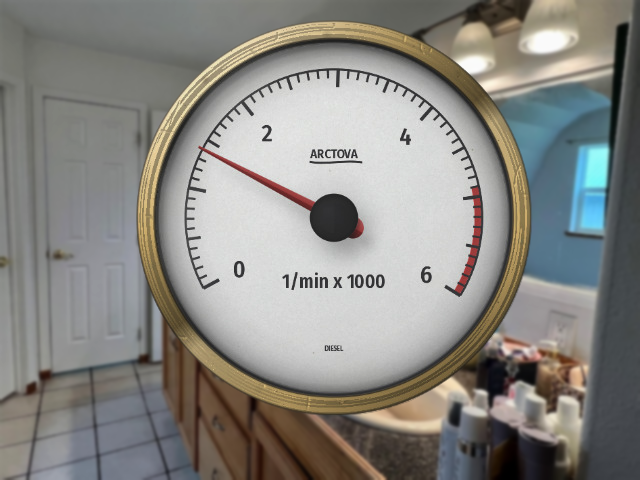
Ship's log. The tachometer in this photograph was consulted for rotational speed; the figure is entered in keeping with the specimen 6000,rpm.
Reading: 1400,rpm
